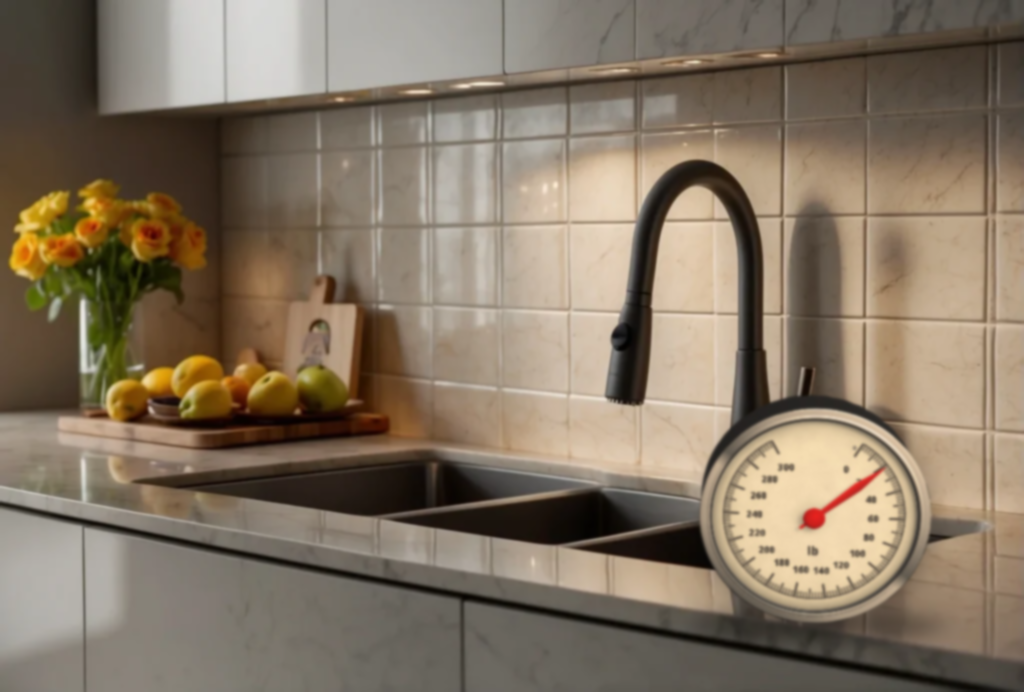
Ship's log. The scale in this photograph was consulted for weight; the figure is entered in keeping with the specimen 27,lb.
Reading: 20,lb
